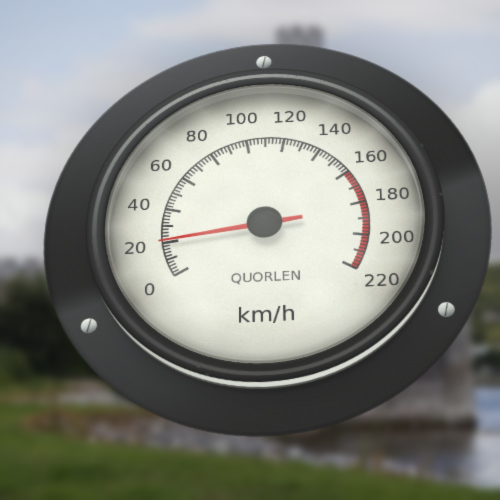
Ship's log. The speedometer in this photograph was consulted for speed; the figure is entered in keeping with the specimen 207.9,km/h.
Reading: 20,km/h
